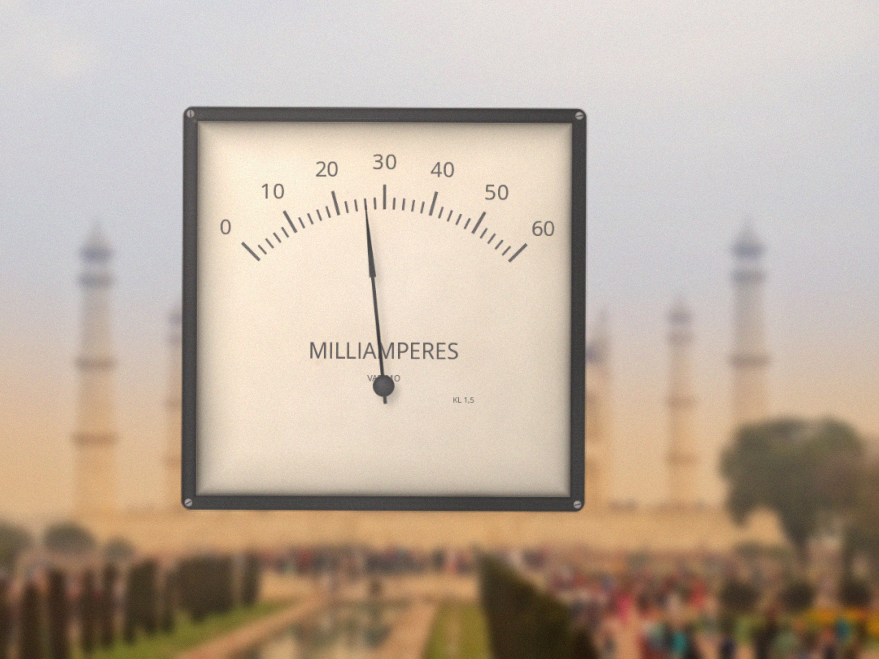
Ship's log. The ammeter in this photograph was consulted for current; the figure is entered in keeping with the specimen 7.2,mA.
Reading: 26,mA
